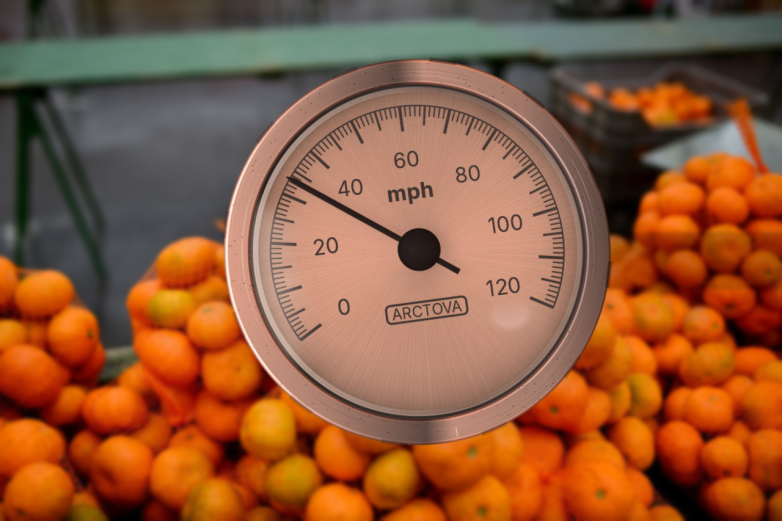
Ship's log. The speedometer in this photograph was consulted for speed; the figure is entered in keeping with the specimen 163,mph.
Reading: 33,mph
